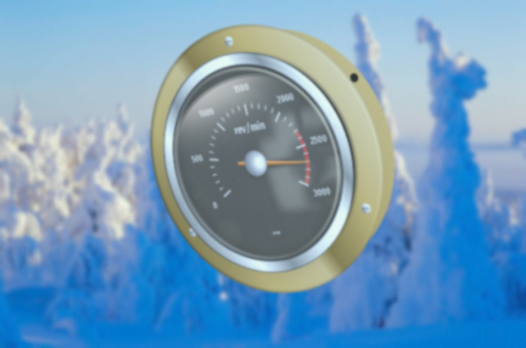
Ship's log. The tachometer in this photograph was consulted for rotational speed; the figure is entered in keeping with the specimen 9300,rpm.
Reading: 2700,rpm
